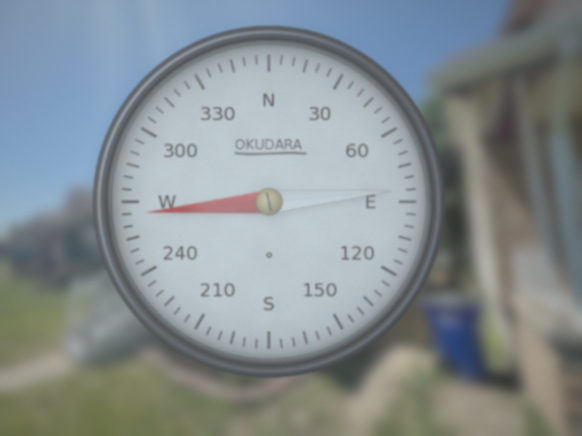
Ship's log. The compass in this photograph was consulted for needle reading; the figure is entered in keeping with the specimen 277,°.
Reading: 265,°
